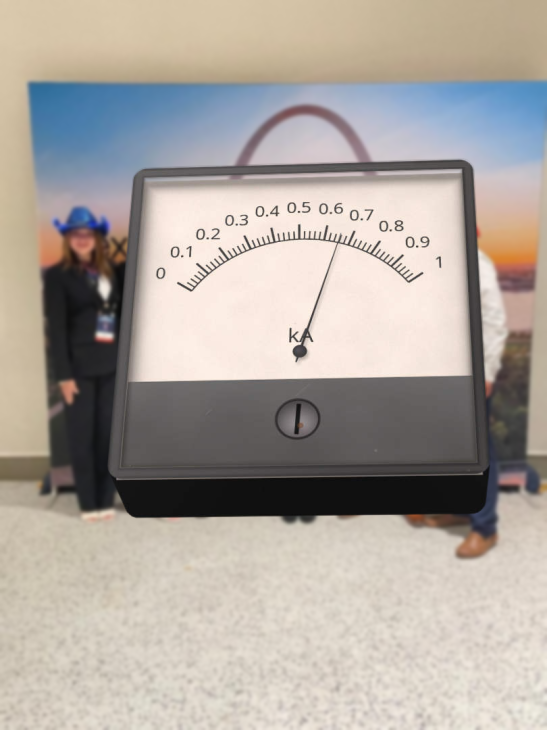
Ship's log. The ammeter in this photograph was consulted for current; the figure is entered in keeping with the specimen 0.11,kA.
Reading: 0.66,kA
